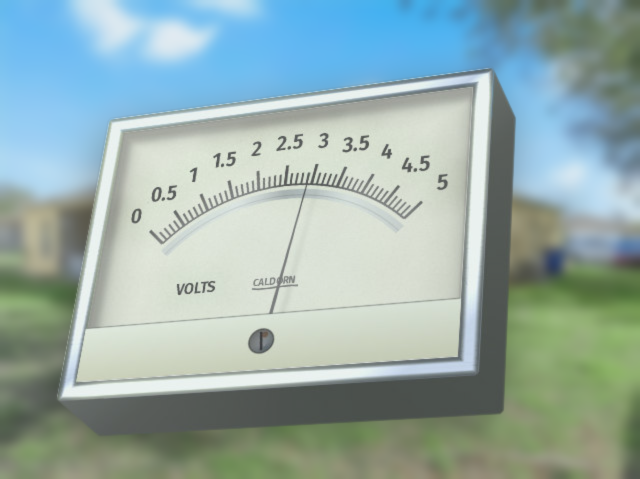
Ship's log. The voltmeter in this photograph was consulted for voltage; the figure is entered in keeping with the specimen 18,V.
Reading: 3,V
